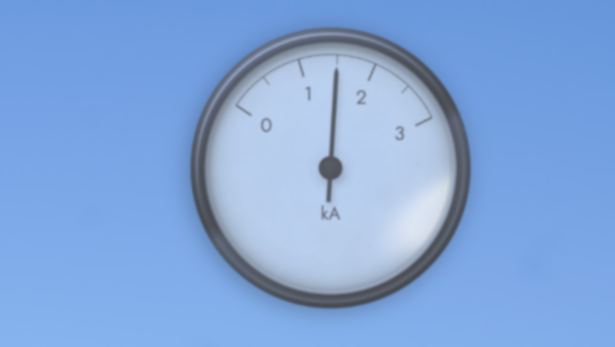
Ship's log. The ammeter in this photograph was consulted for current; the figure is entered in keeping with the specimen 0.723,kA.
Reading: 1.5,kA
